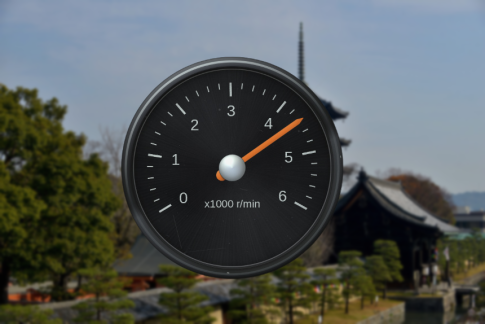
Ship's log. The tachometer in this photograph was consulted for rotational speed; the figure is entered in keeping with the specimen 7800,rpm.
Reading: 4400,rpm
